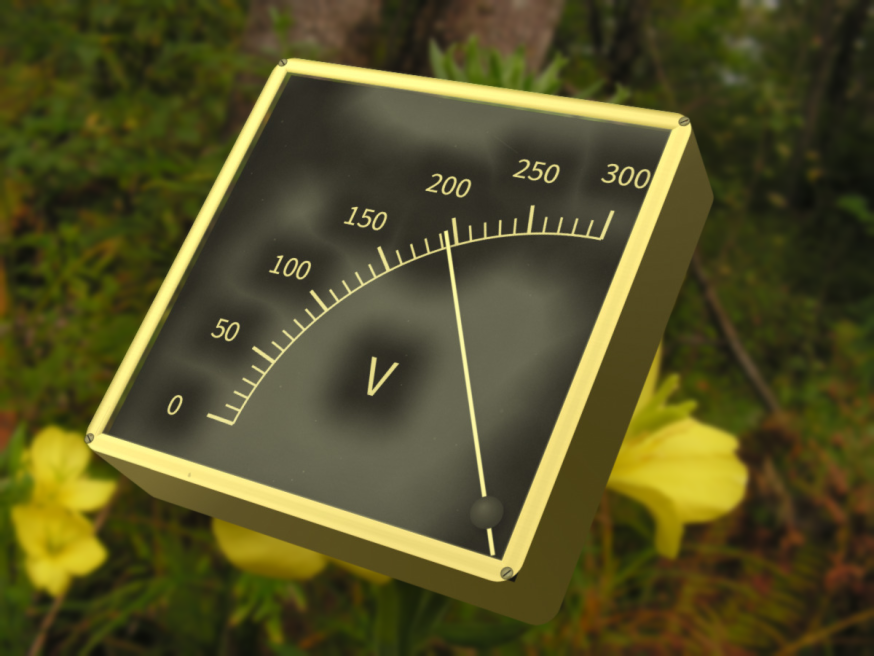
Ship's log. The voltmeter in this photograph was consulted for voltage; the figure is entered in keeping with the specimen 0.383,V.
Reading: 195,V
